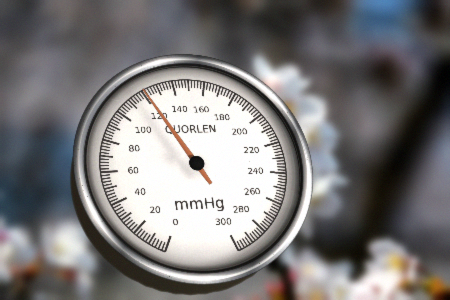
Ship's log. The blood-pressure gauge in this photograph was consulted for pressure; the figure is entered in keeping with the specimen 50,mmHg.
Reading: 120,mmHg
